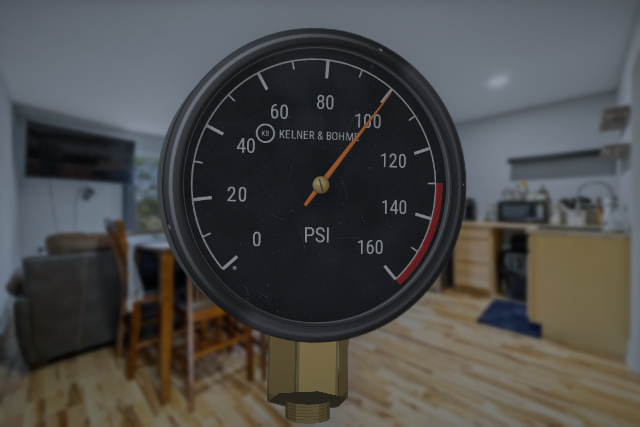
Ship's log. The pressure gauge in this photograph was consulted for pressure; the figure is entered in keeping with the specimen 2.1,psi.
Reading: 100,psi
